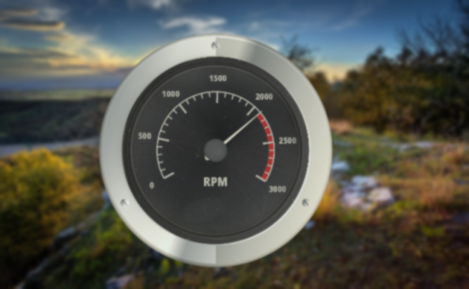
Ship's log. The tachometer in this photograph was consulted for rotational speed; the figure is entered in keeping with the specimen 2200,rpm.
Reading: 2100,rpm
